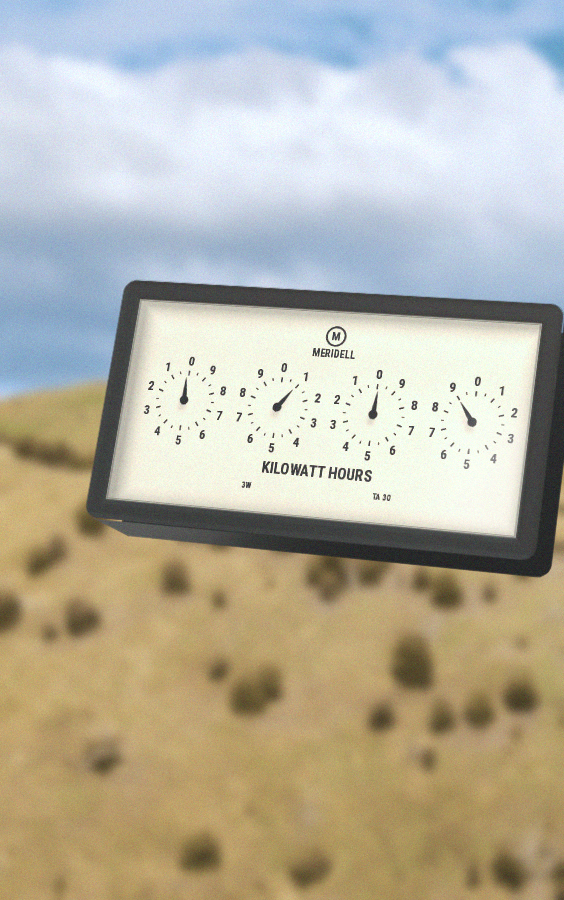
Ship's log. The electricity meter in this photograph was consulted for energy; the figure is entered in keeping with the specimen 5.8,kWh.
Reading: 99,kWh
